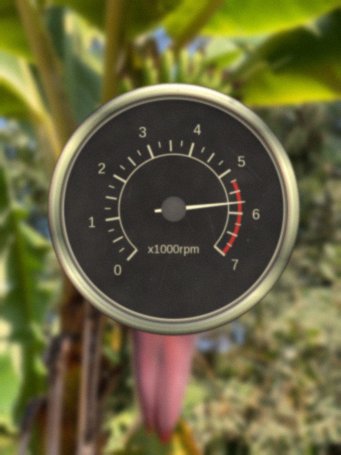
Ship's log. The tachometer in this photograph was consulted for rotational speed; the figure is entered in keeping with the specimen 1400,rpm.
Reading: 5750,rpm
